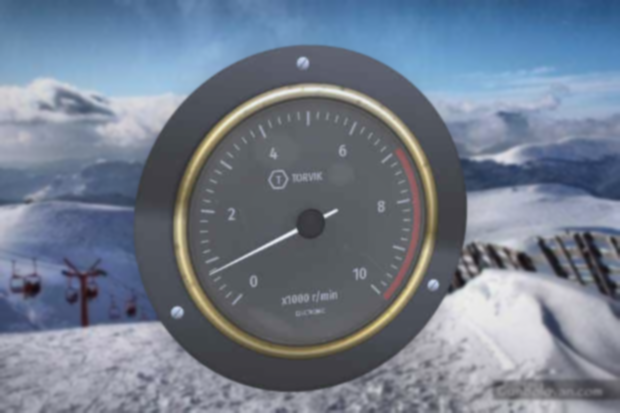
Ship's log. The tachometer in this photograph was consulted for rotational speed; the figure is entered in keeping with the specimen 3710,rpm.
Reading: 800,rpm
